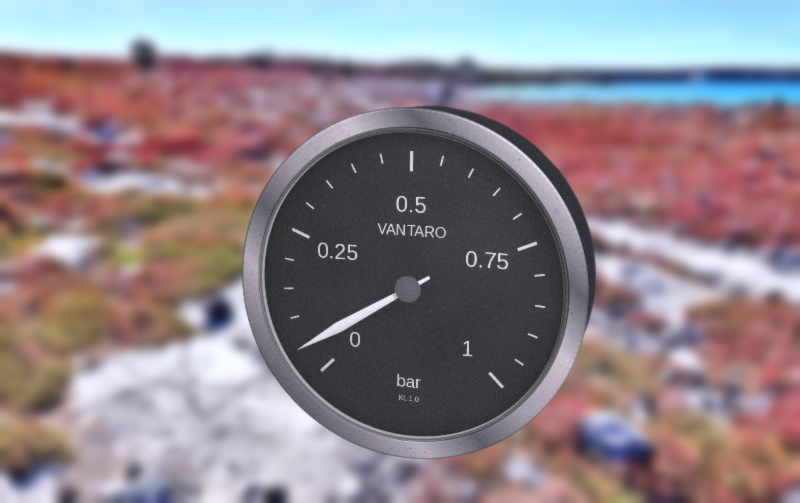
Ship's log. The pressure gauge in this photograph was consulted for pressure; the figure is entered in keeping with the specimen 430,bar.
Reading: 0.05,bar
